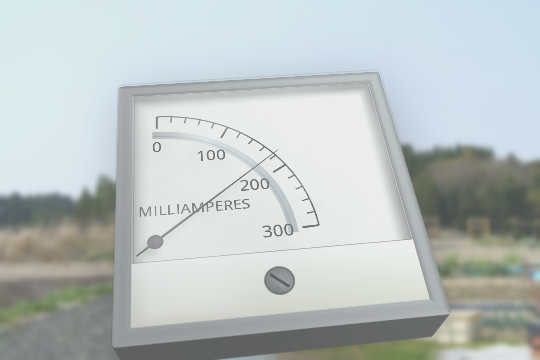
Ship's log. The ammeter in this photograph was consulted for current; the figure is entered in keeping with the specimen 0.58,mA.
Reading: 180,mA
